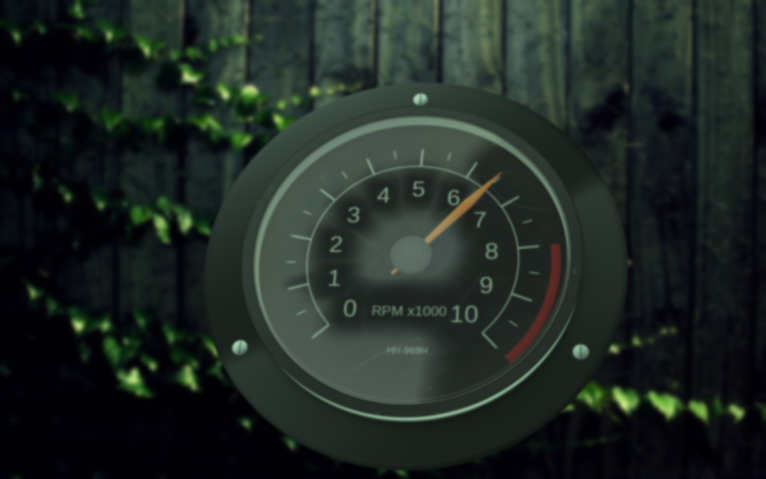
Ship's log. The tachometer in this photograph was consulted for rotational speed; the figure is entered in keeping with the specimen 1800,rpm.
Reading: 6500,rpm
